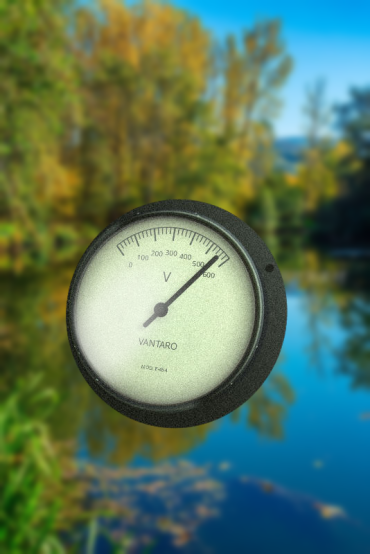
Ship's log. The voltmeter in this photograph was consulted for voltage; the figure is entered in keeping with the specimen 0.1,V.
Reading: 560,V
